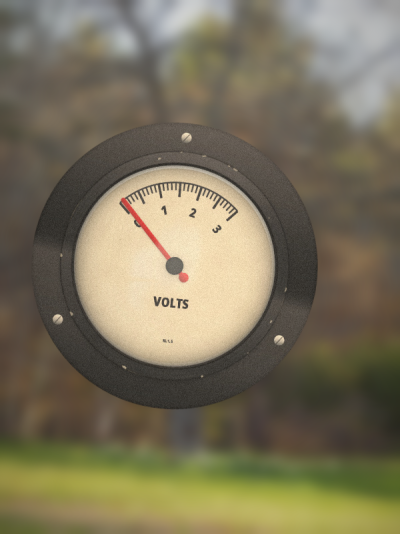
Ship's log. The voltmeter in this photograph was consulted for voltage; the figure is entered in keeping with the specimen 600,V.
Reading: 0.1,V
